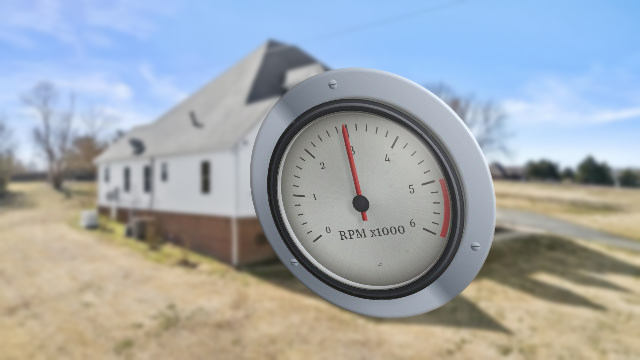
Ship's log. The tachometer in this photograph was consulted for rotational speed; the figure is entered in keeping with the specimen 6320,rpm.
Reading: 3000,rpm
